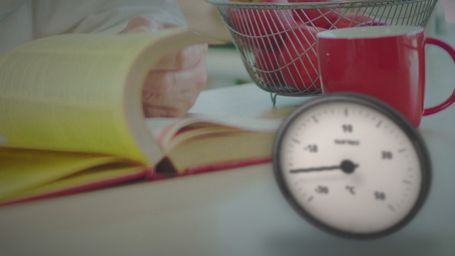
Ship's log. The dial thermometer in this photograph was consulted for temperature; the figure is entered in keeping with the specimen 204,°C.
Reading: -20,°C
